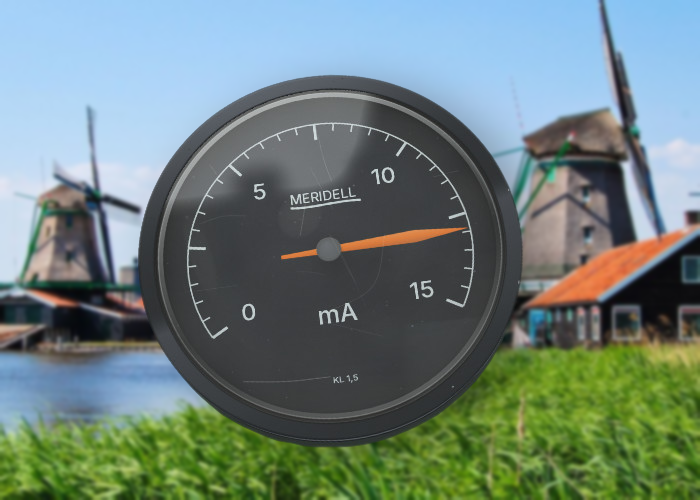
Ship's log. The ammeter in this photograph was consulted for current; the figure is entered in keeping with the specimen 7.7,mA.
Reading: 13,mA
